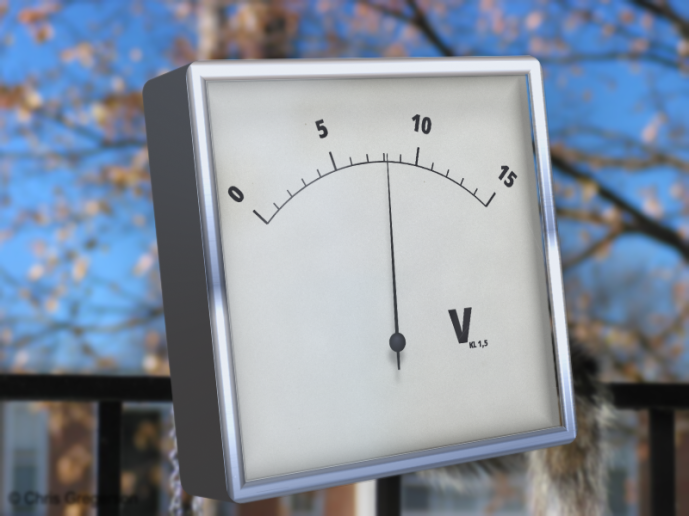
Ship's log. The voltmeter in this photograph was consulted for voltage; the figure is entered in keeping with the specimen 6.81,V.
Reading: 8,V
